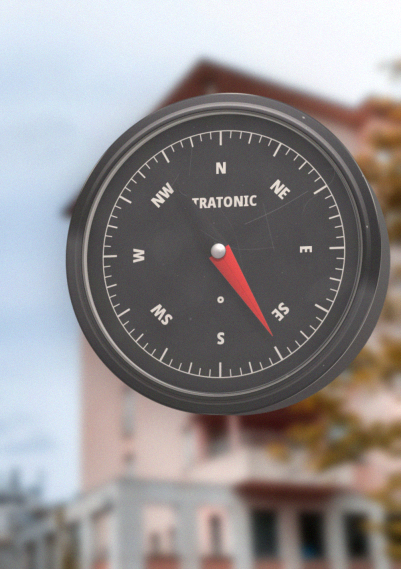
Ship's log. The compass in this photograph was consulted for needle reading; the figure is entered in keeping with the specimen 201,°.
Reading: 147.5,°
